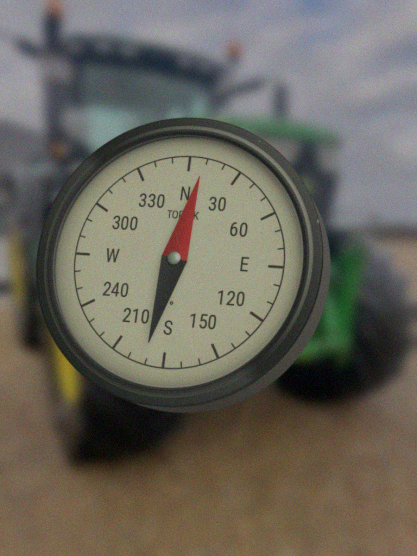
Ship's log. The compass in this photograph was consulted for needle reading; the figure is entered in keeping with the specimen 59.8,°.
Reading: 10,°
